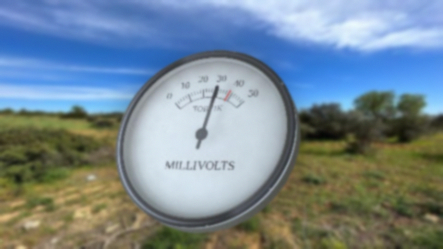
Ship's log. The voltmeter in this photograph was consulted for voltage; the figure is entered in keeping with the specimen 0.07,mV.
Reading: 30,mV
